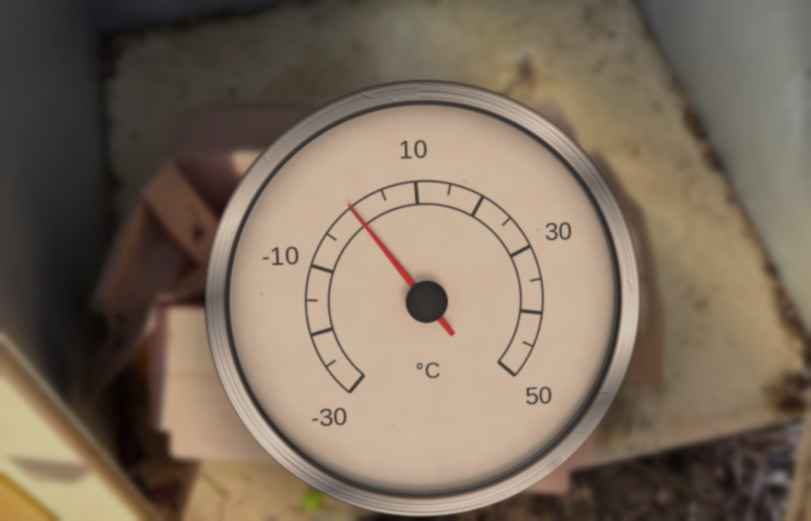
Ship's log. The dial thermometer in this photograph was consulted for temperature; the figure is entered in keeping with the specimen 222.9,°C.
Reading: 0,°C
